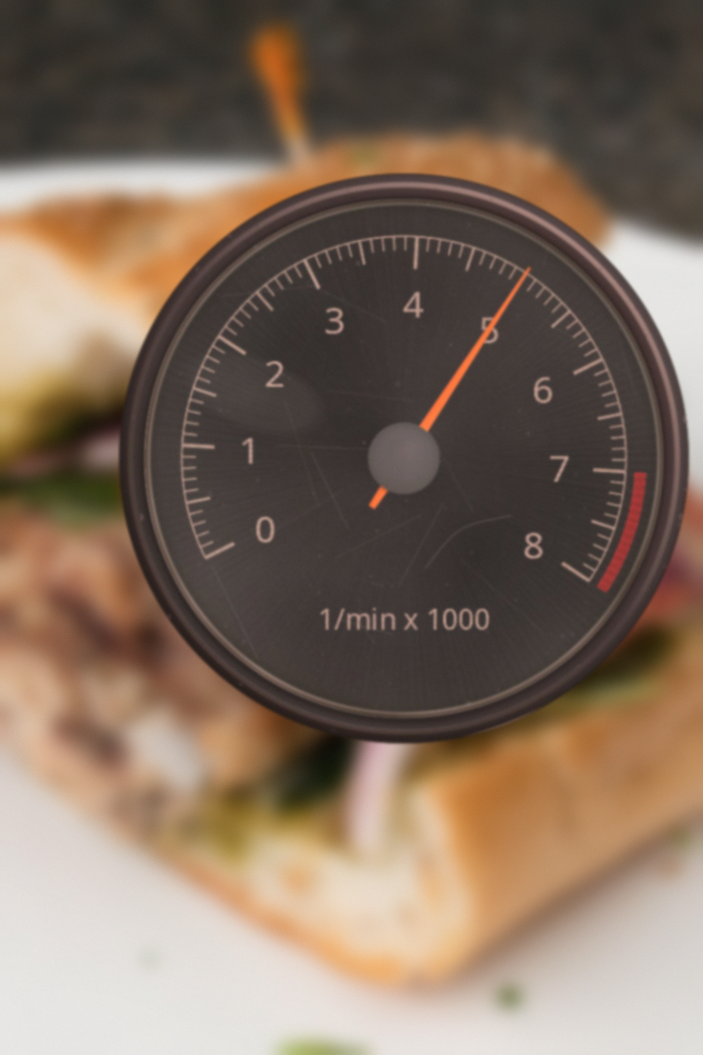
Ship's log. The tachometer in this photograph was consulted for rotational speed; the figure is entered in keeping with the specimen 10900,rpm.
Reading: 5000,rpm
